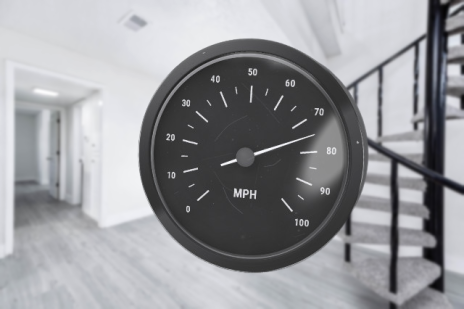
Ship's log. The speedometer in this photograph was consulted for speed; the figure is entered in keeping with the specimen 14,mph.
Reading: 75,mph
